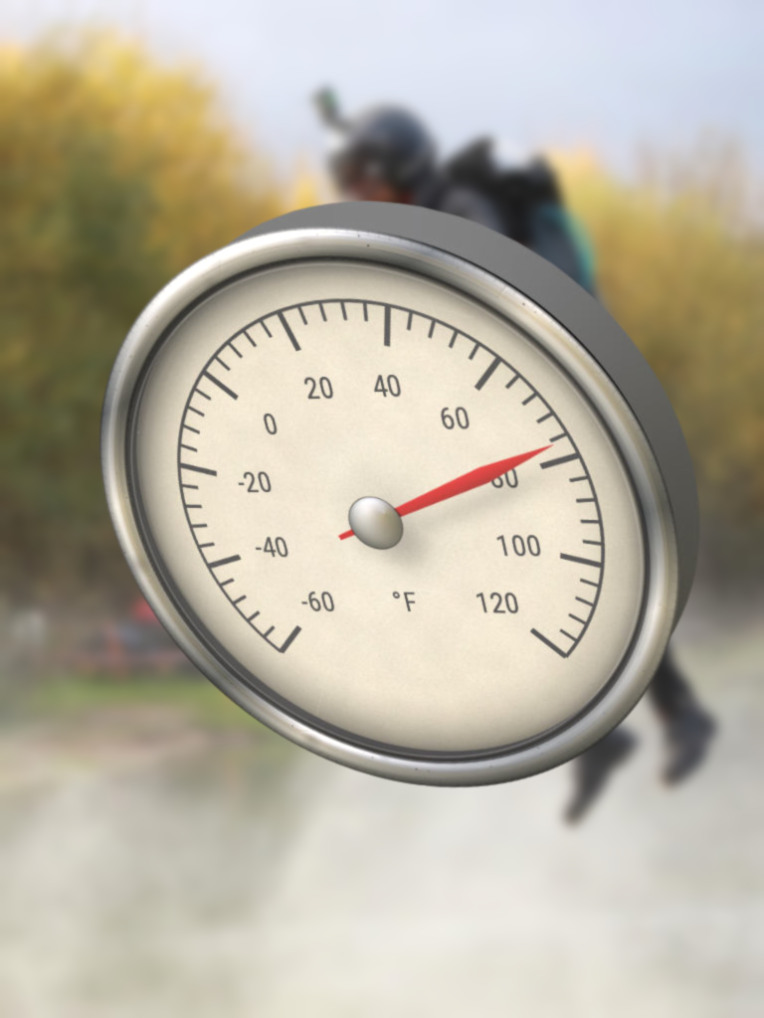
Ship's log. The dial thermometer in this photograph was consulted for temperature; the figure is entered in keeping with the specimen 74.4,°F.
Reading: 76,°F
